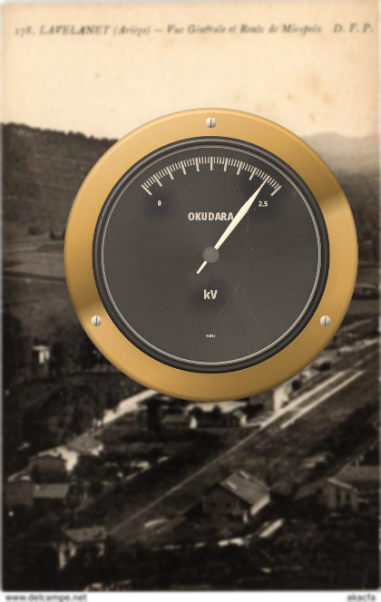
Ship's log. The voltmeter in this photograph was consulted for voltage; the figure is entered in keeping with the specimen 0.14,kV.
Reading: 2.25,kV
